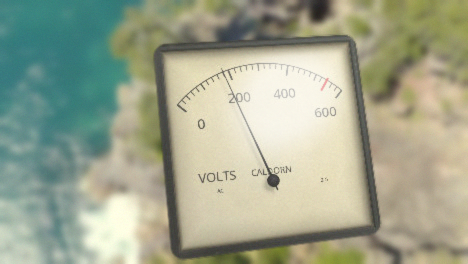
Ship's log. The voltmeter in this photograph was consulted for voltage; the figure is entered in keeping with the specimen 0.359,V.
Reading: 180,V
